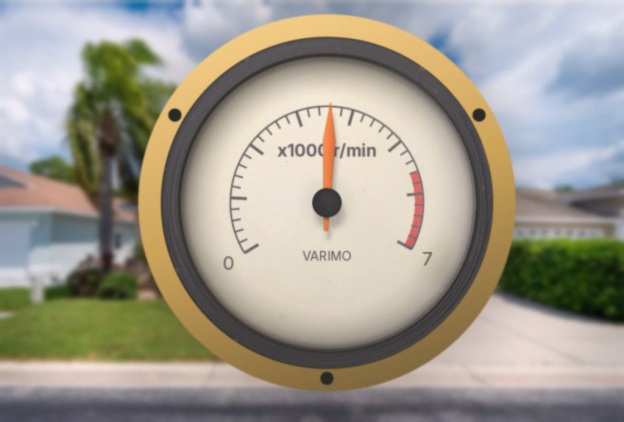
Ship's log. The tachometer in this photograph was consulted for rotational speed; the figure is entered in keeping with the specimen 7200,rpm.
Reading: 3600,rpm
